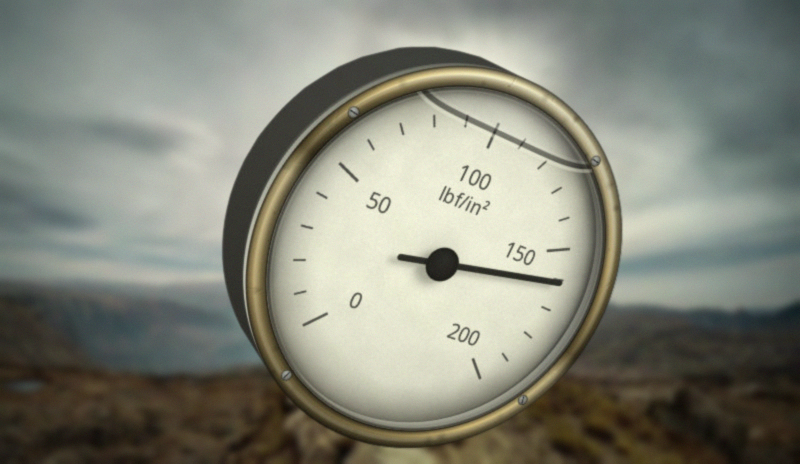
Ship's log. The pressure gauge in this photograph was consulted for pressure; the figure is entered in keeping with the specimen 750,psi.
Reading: 160,psi
